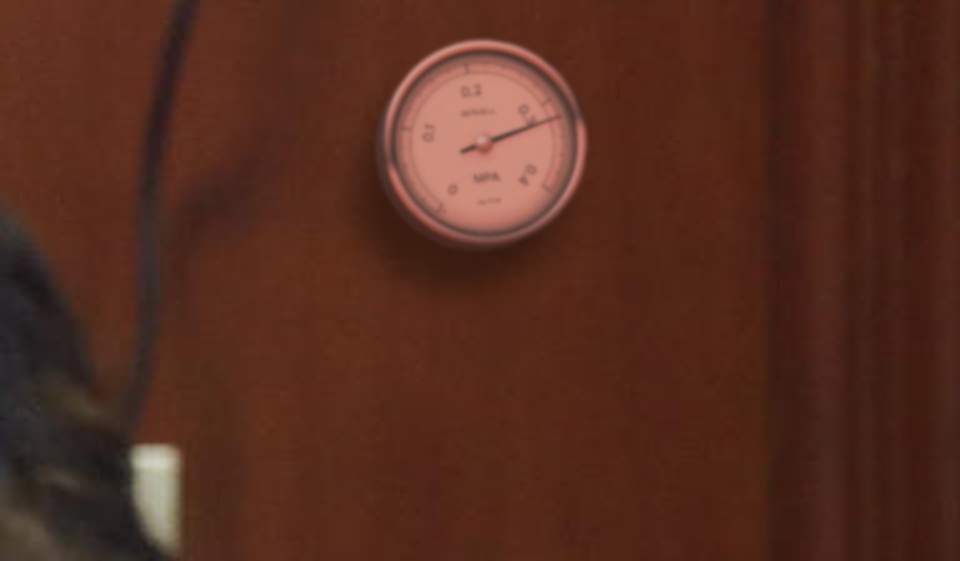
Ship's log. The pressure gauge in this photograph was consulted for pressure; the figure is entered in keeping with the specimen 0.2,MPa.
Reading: 0.32,MPa
